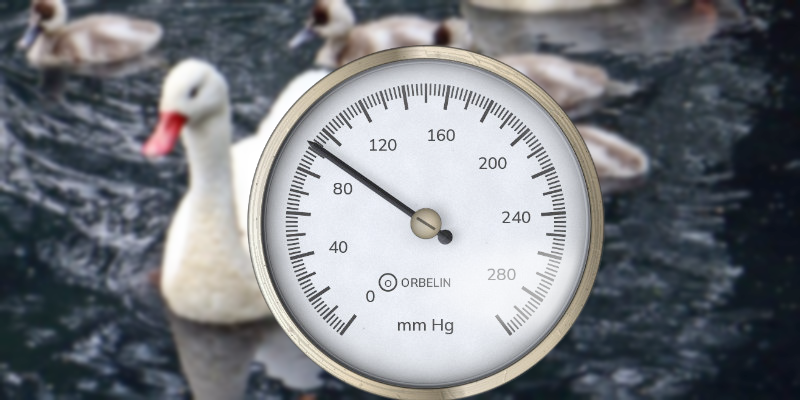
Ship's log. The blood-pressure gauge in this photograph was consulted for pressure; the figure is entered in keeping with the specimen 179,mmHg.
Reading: 92,mmHg
